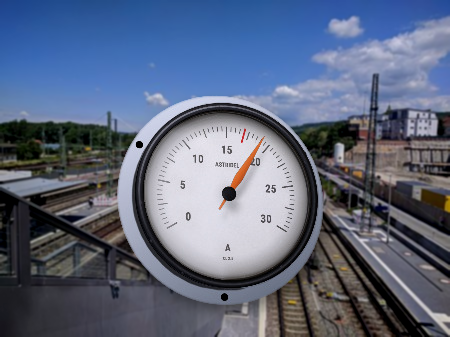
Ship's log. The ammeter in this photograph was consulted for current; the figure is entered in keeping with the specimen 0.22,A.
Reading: 19,A
